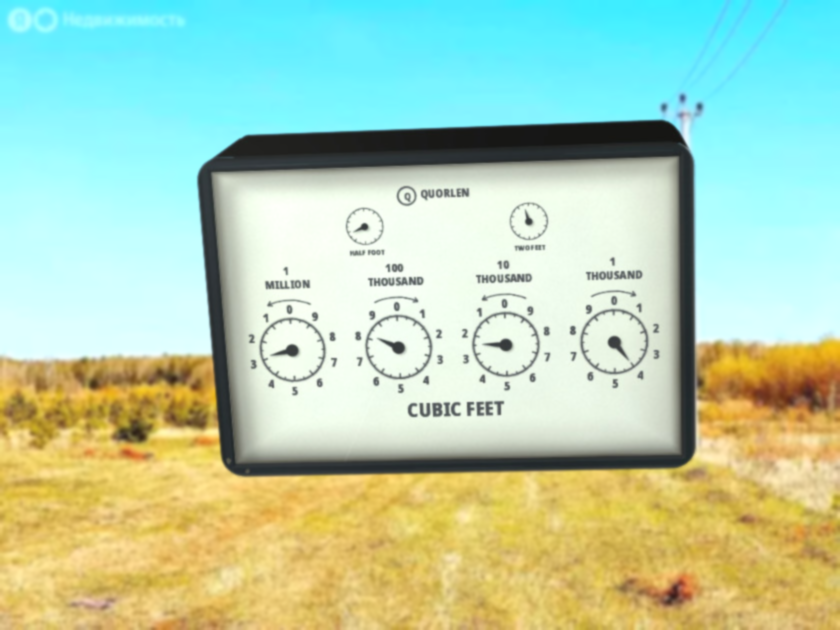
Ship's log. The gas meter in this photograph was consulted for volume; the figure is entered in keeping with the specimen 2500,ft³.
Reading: 282400,ft³
